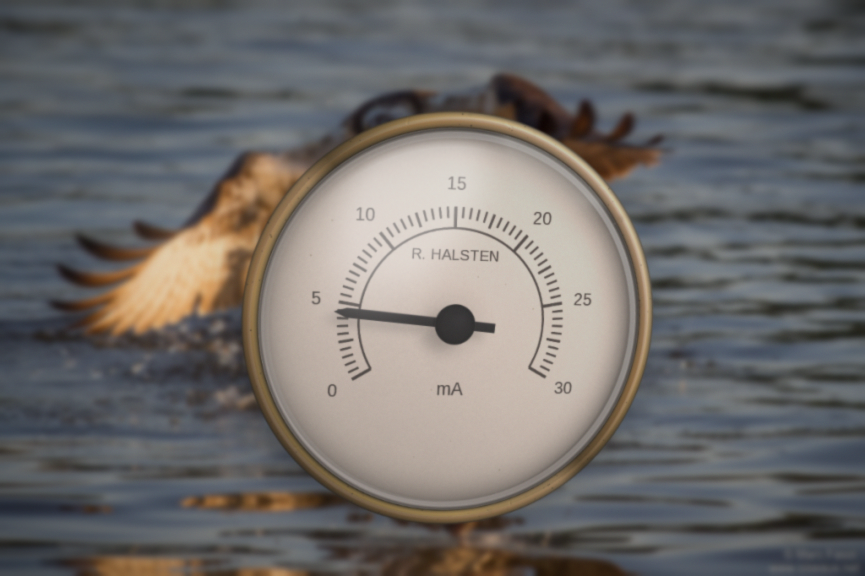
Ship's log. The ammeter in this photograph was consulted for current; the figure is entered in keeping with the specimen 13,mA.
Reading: 4.5,mA
